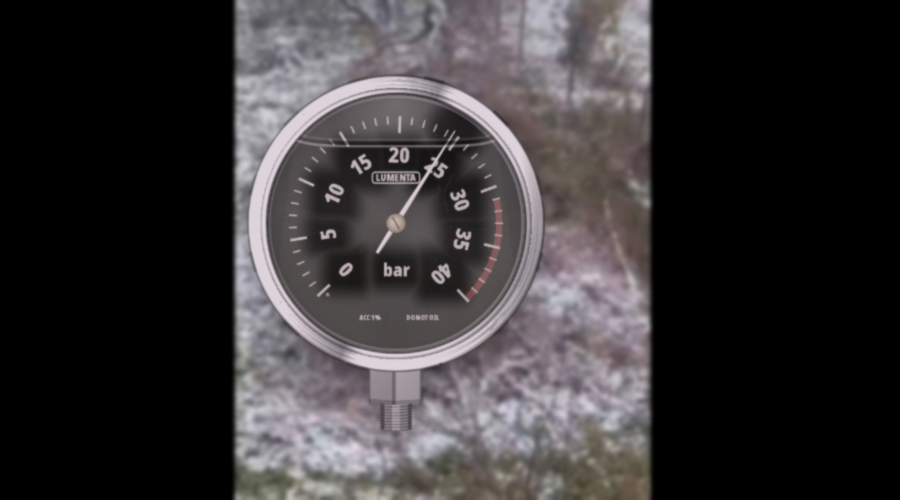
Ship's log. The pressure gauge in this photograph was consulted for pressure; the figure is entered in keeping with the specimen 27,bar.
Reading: 24.5,bar
